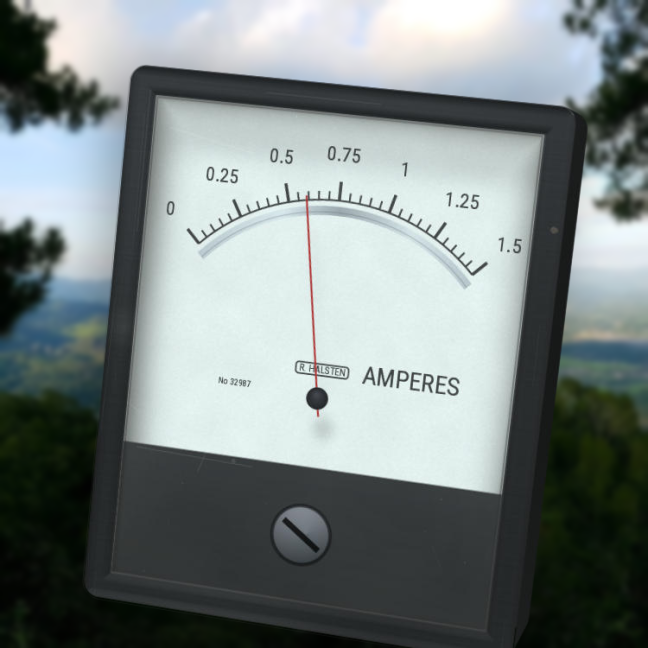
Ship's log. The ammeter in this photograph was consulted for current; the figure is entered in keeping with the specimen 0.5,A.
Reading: 0.6,A
